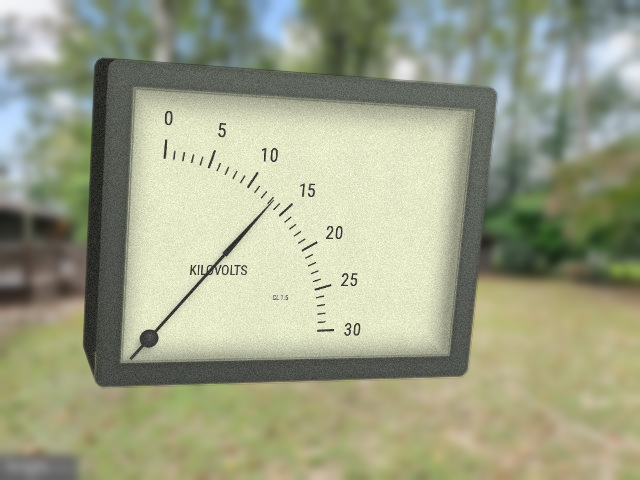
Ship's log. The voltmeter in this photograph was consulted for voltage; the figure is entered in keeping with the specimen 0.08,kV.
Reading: 13,kV
